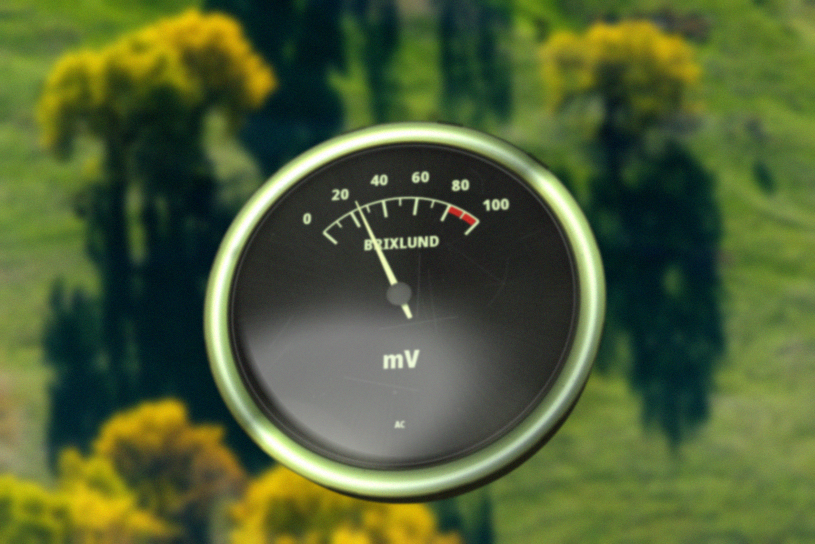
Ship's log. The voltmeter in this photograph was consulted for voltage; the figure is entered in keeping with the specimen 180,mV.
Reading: 25,mV
